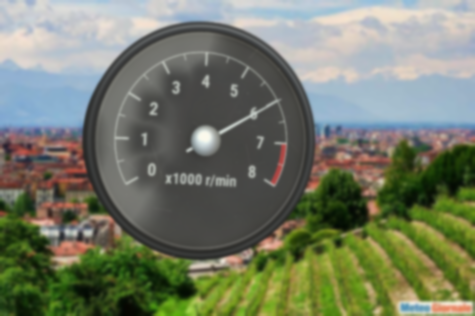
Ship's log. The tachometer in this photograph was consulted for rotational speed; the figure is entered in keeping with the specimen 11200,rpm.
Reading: 6000,rpm
